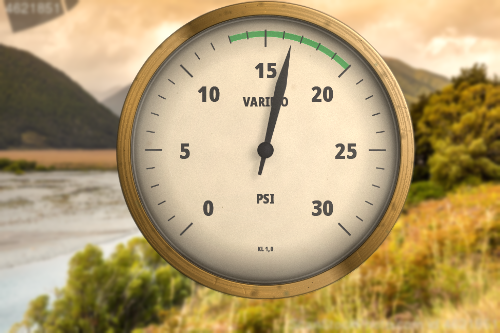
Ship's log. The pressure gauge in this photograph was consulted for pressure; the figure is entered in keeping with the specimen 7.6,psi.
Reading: 16.5,psi
